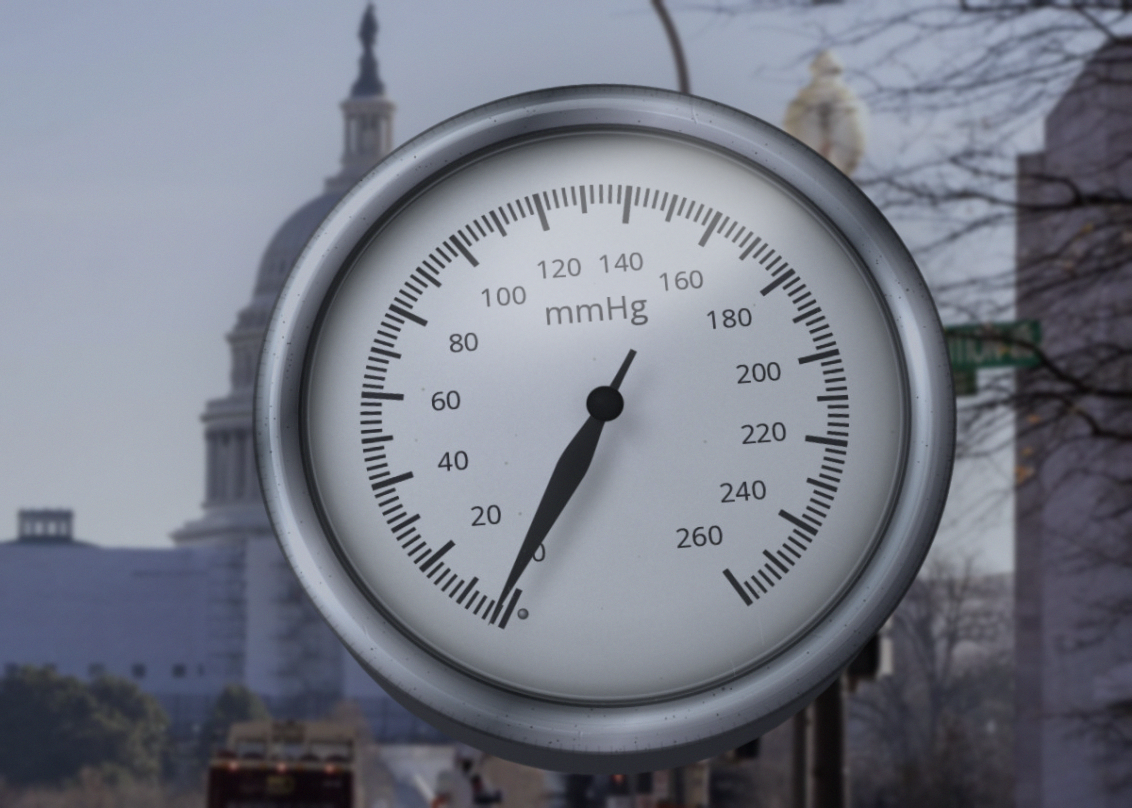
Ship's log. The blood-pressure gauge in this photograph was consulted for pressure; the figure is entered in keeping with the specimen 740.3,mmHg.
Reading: 2,mmHg
